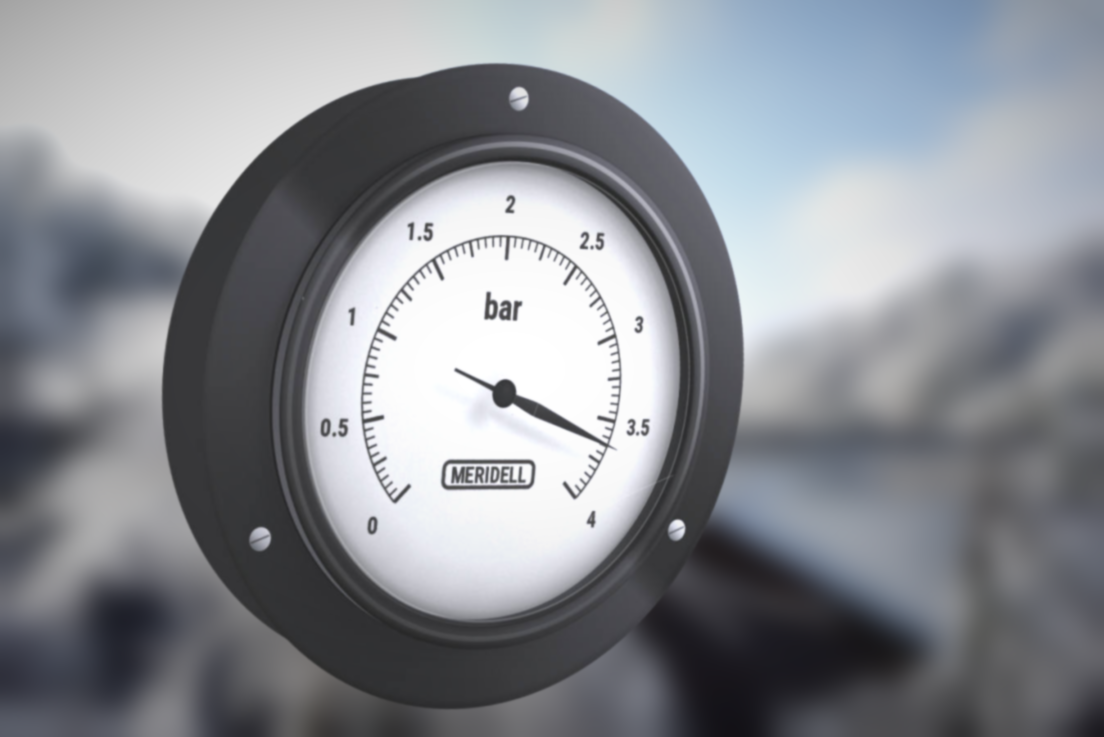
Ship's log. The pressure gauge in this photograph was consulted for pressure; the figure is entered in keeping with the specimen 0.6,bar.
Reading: 3.65,bar
